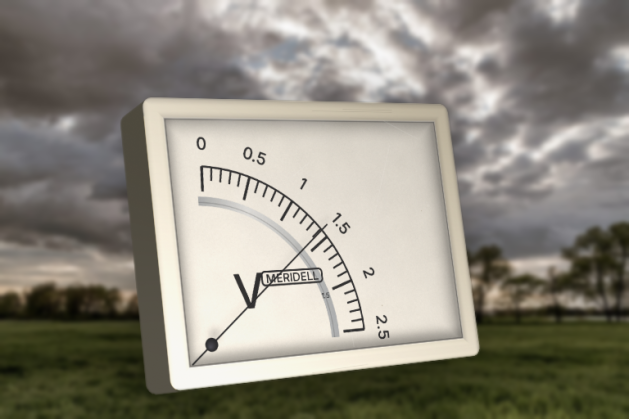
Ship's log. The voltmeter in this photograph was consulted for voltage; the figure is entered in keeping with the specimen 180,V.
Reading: 1.4,V
